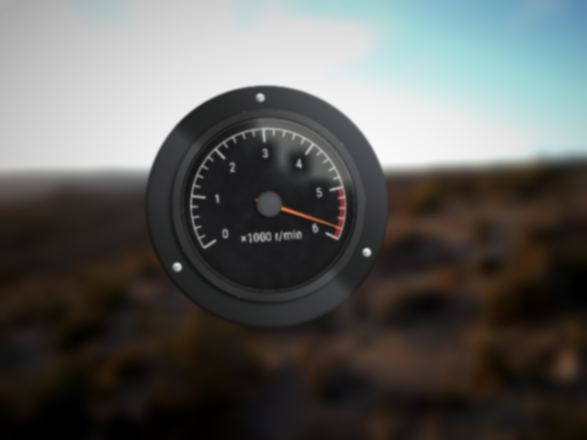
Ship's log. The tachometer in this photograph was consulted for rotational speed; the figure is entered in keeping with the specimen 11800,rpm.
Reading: 5800,rpm
